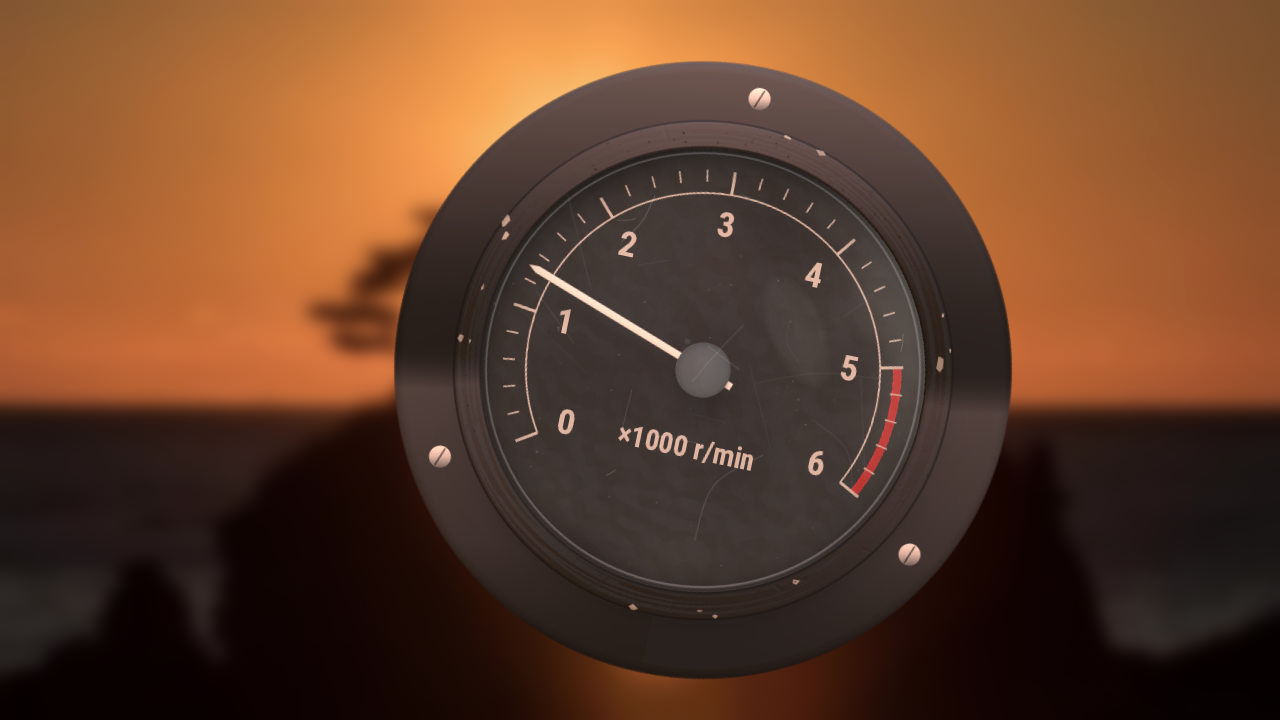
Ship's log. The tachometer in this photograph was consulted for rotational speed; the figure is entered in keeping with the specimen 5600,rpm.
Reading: 1300,rpm
